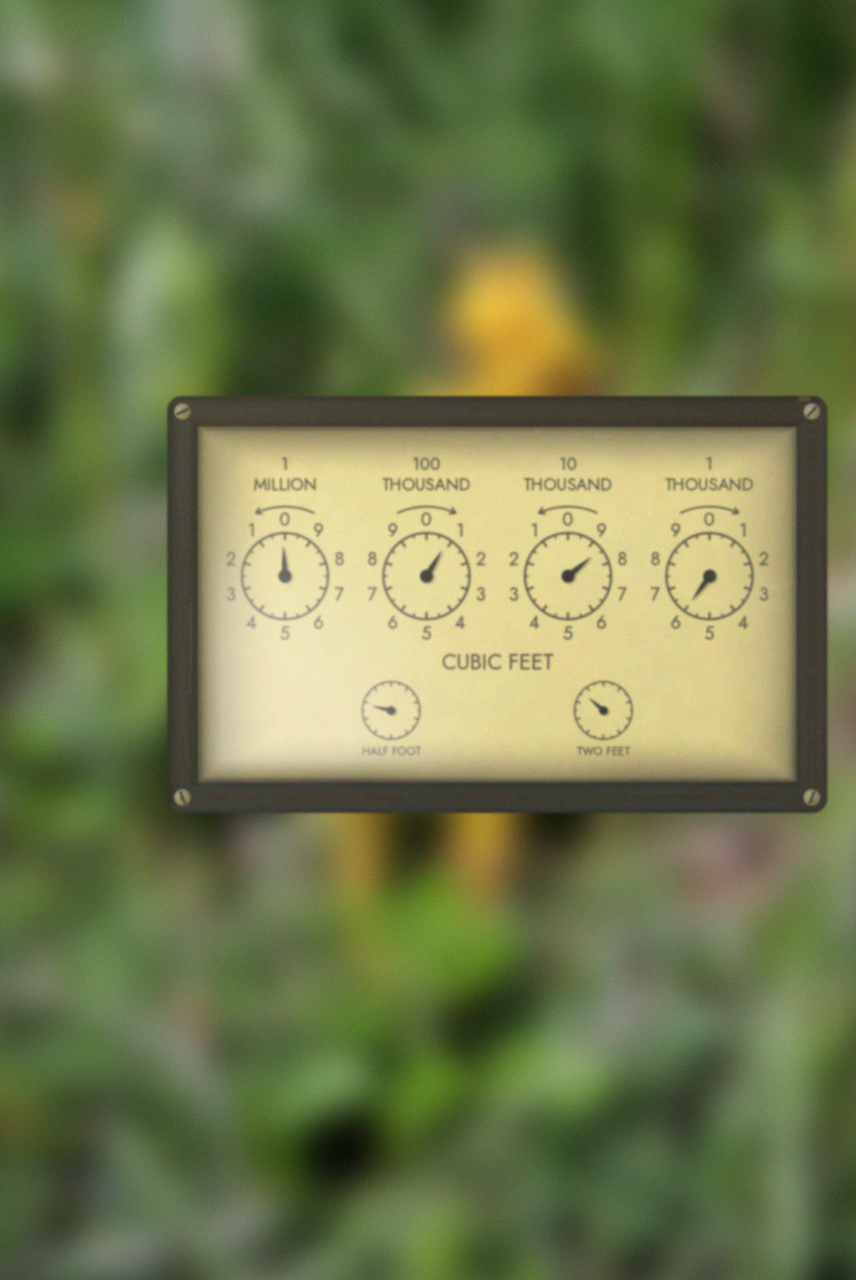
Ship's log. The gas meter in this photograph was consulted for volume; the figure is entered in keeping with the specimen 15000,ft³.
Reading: 8600,ft³
